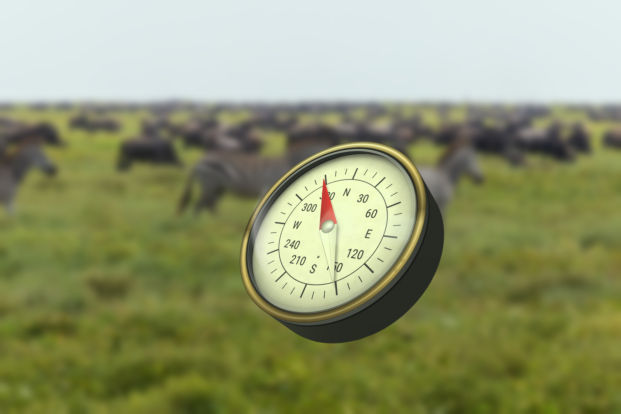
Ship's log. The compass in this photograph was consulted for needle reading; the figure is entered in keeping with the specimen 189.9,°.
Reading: 330,°
